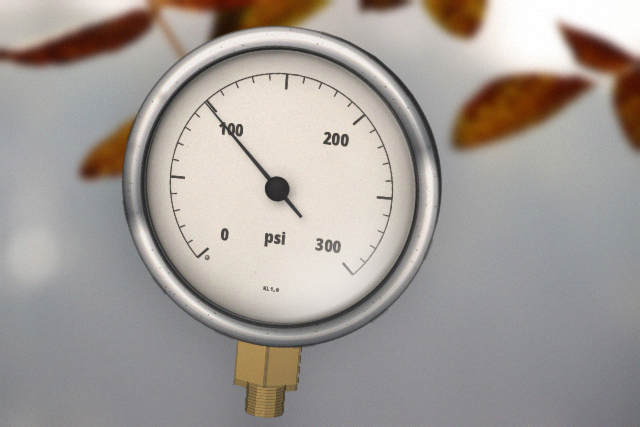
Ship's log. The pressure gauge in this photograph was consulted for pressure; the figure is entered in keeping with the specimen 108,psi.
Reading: 100,psi
